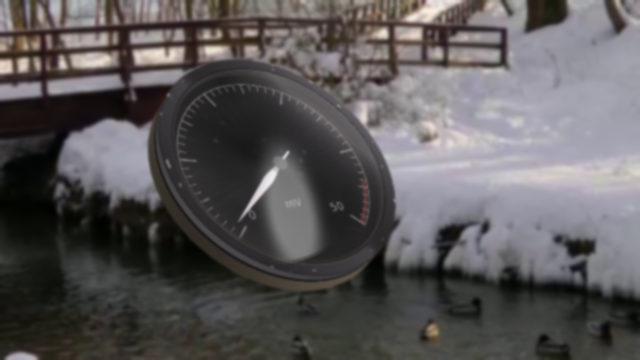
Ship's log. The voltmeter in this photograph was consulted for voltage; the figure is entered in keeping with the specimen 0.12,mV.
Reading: 1,mV
